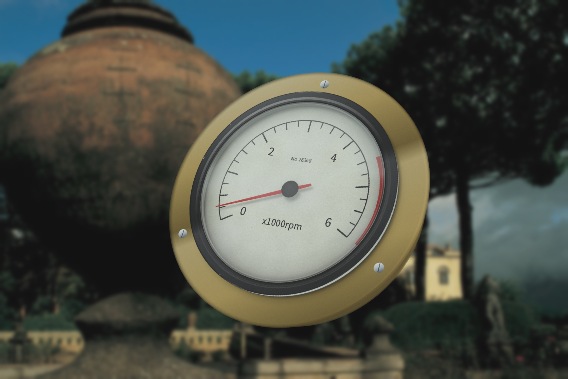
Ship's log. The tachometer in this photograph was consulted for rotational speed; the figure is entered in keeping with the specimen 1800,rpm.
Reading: 250,rpm
